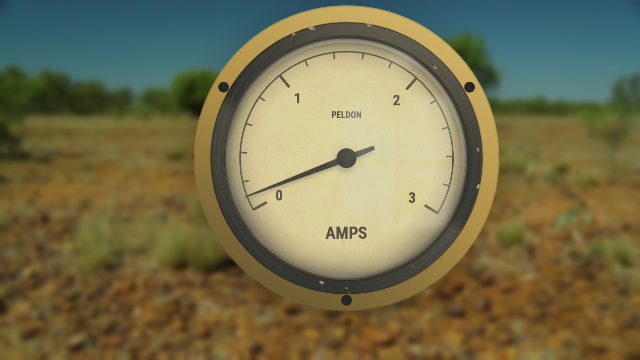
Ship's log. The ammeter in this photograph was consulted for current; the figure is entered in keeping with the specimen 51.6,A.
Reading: 0.1,A
